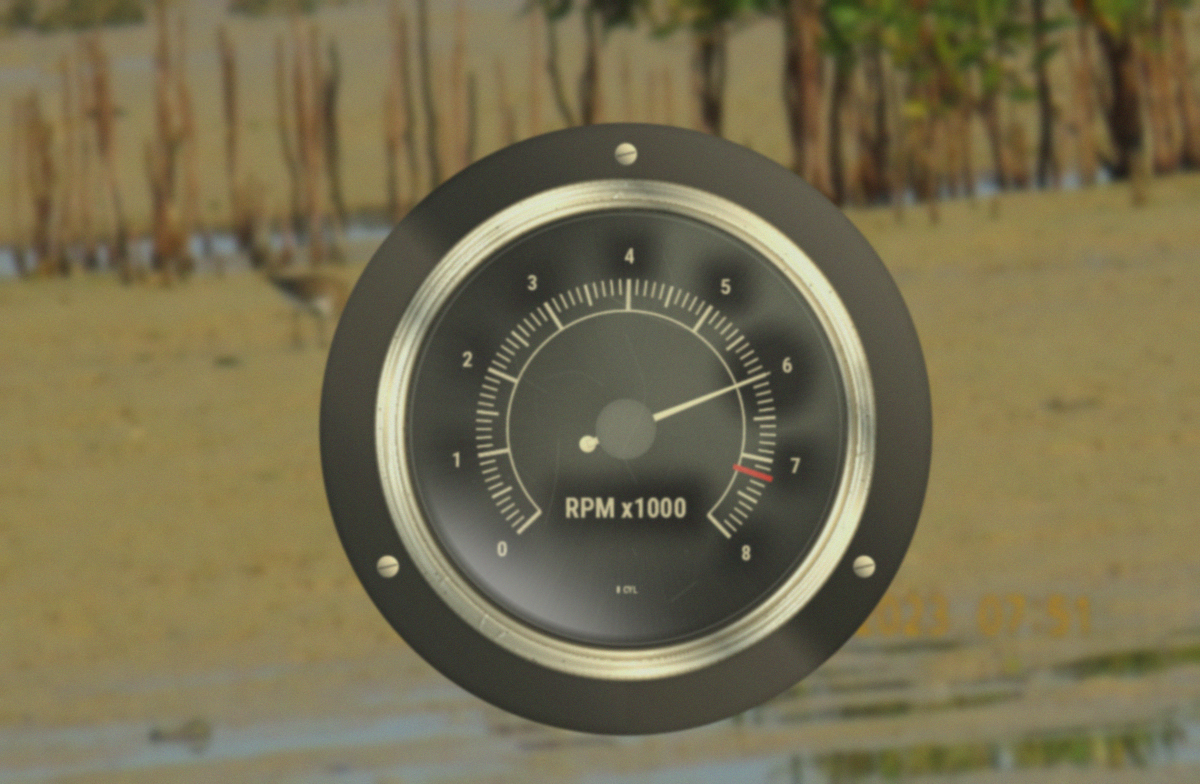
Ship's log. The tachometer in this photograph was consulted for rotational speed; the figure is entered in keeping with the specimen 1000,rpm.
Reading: 6000,rpm
